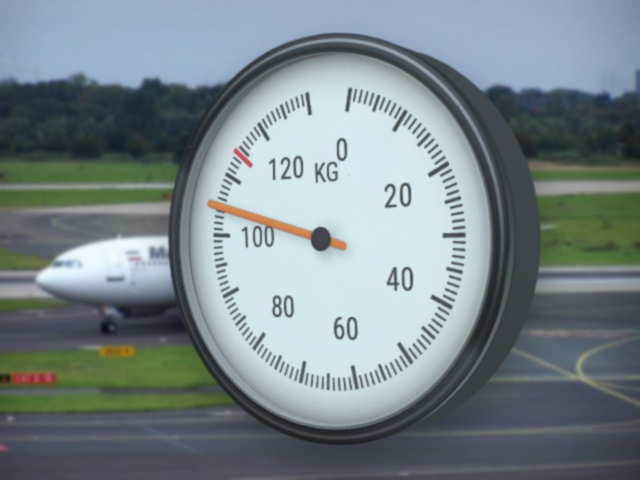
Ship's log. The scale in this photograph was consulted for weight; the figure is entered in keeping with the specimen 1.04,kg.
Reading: 105,kg
